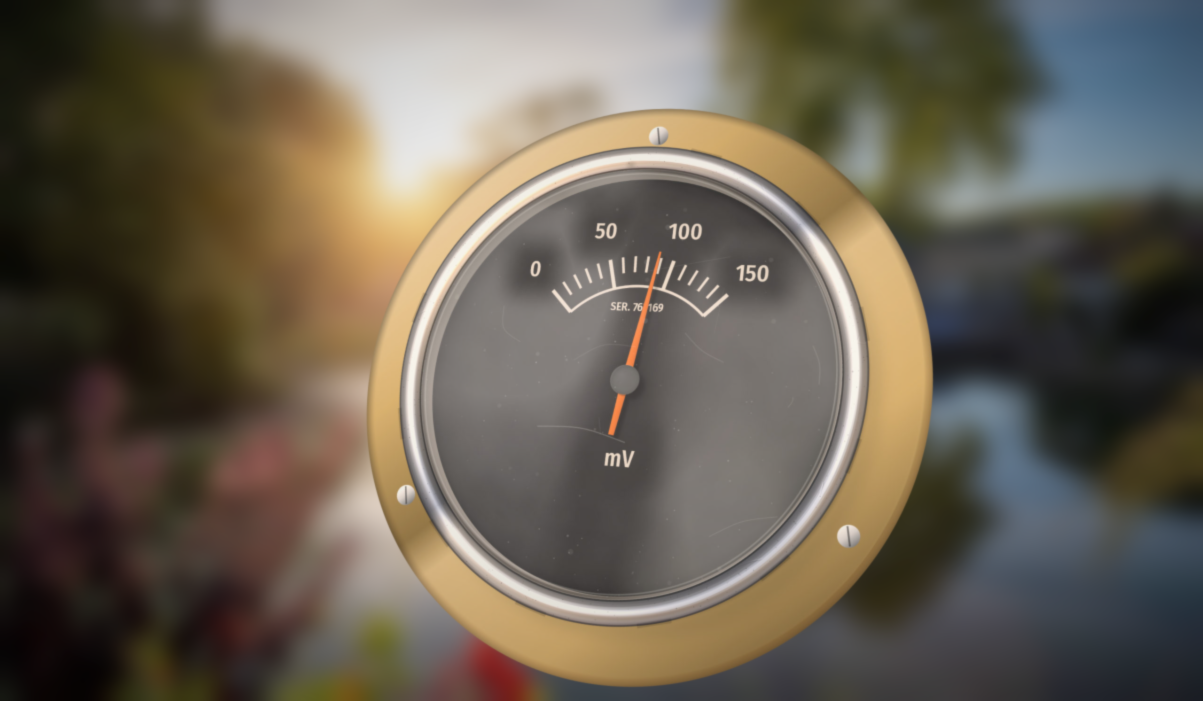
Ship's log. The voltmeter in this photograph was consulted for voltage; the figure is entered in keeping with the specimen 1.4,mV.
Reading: 90,mV
